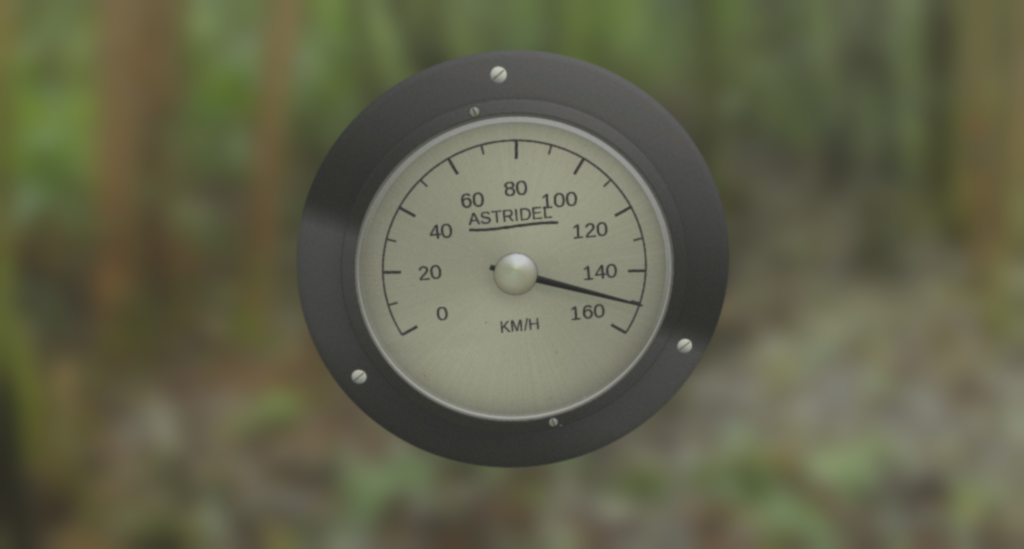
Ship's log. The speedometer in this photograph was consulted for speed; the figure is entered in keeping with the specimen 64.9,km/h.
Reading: 150,km/h
